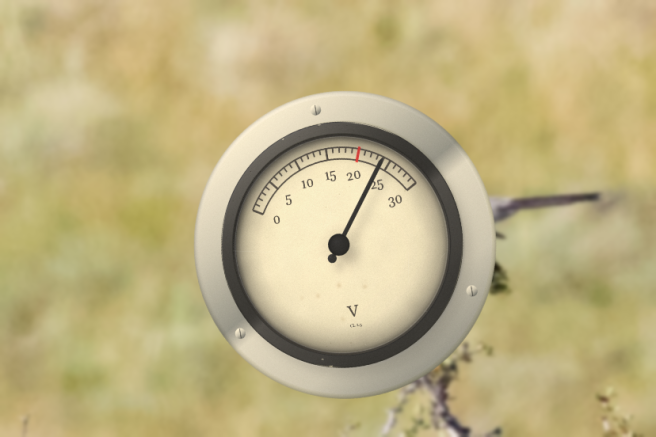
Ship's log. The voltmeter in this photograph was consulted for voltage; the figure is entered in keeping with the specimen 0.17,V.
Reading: 24,V
